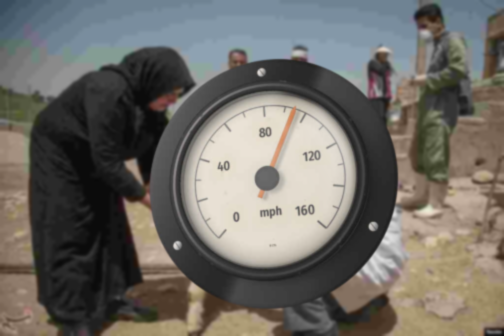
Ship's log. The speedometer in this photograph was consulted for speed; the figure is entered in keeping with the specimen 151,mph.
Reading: 95,mph
